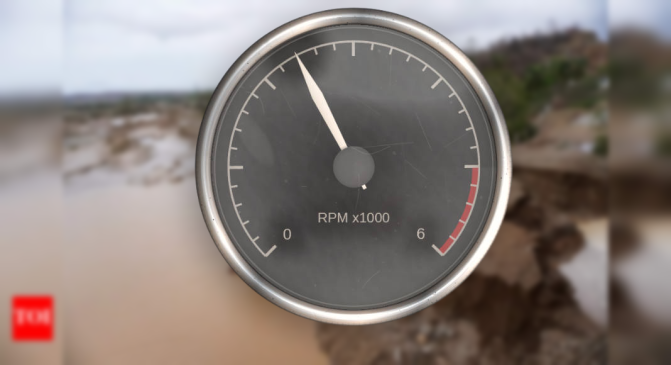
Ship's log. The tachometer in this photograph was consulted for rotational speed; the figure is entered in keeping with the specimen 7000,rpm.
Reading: 2400,rpm
